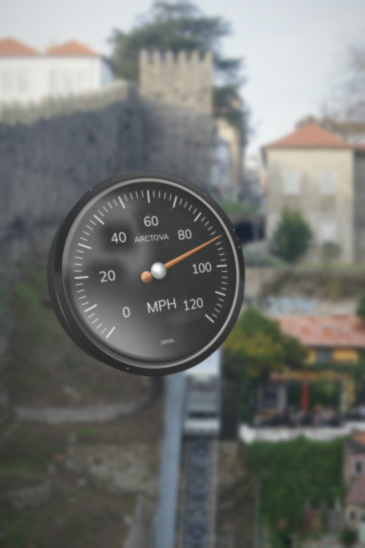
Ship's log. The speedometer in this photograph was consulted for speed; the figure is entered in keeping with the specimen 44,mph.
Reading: 90,mph
